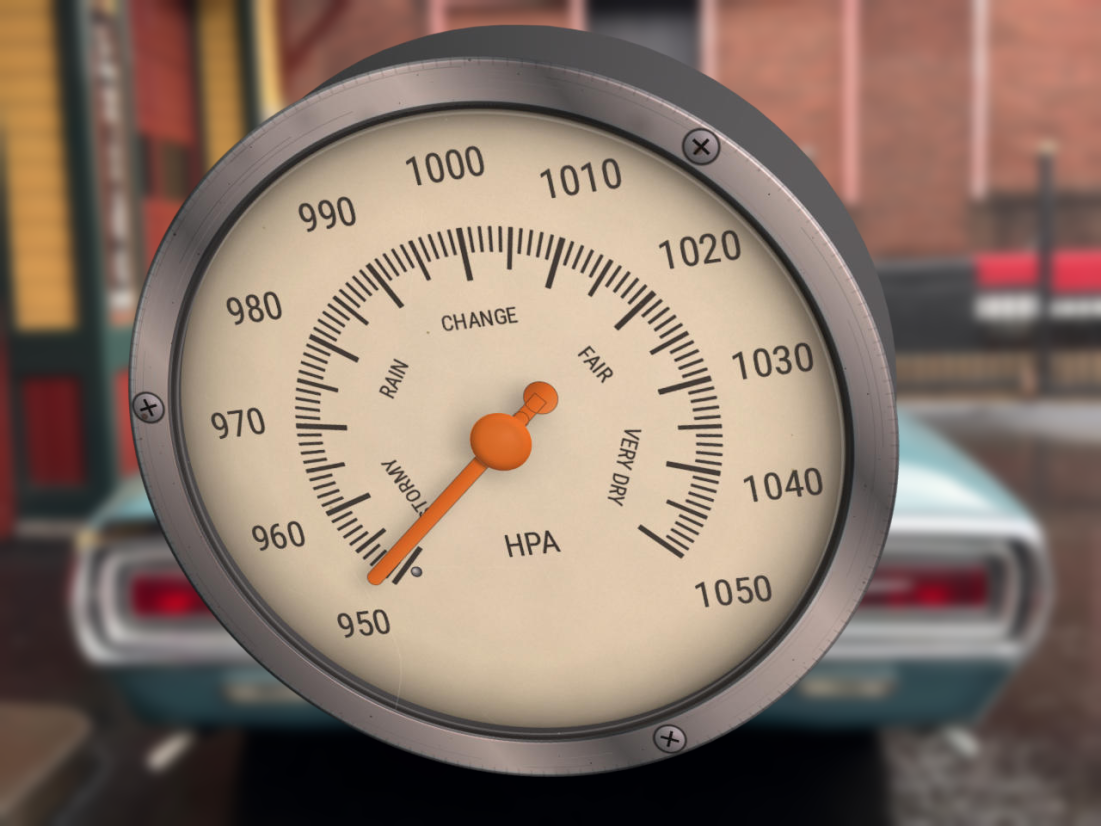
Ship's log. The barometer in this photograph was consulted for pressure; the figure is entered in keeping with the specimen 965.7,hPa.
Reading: 952,hPa
